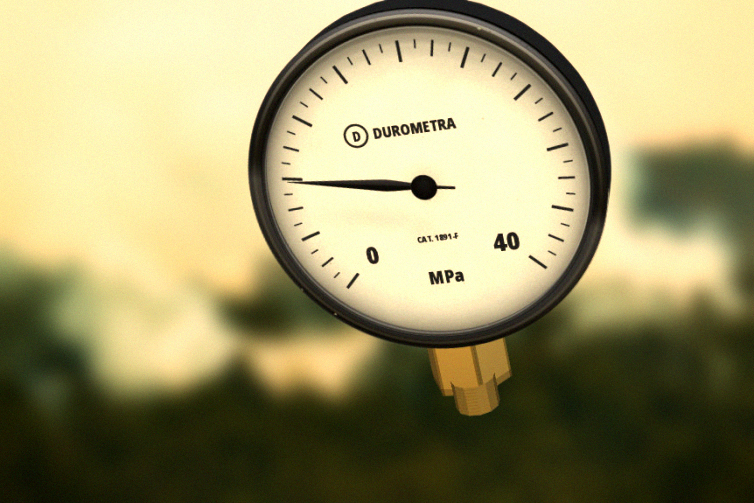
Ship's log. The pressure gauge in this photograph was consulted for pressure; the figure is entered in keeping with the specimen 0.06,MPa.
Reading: 8,MPa
